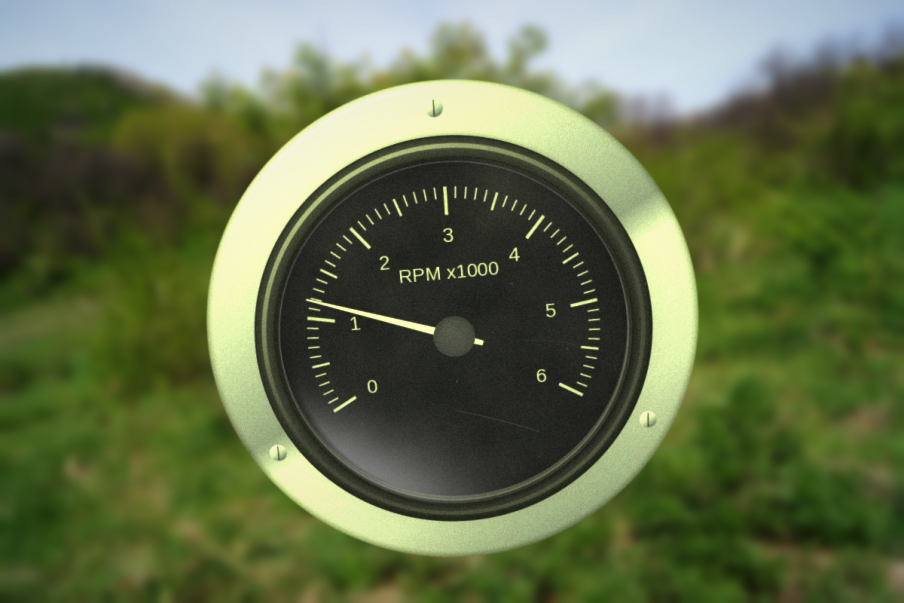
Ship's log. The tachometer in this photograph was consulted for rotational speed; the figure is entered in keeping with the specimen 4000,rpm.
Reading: 1200,rpm
